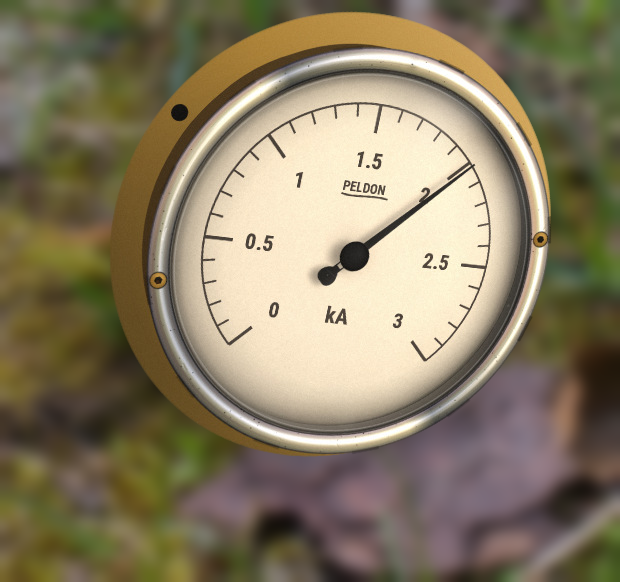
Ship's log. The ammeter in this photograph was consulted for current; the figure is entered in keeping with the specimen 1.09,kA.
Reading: 2,kA
